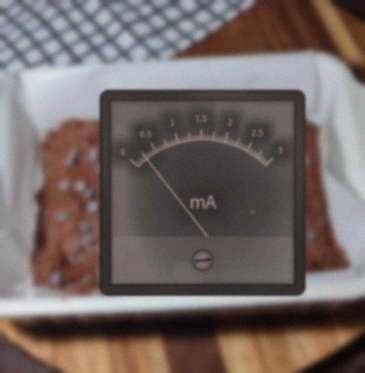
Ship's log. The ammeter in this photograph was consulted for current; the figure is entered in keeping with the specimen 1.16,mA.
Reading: 0.25,mA
